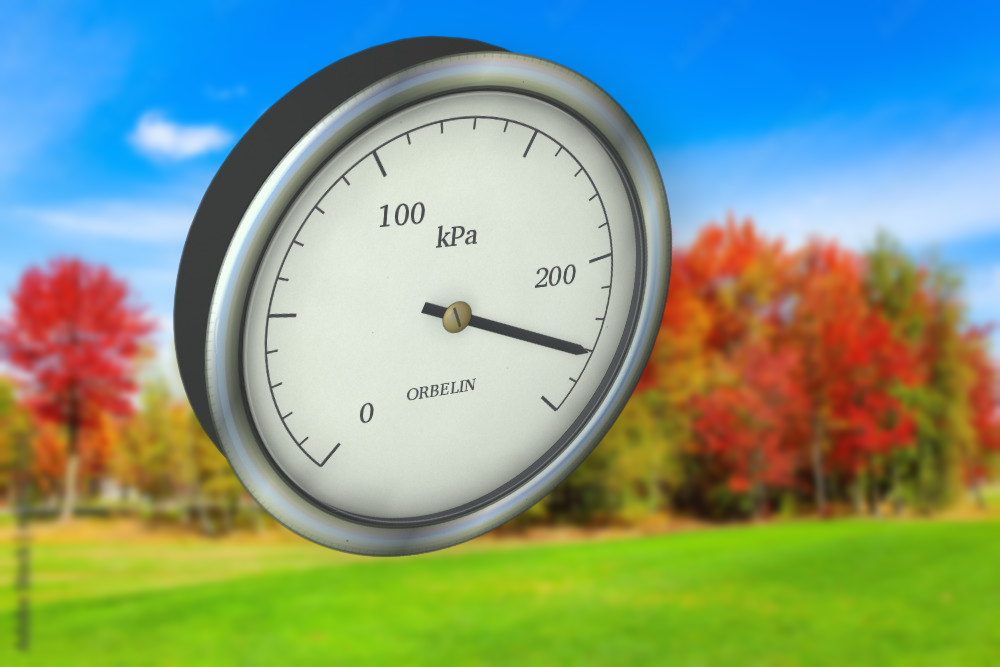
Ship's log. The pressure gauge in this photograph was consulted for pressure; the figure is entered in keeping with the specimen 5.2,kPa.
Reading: 230,kPa
